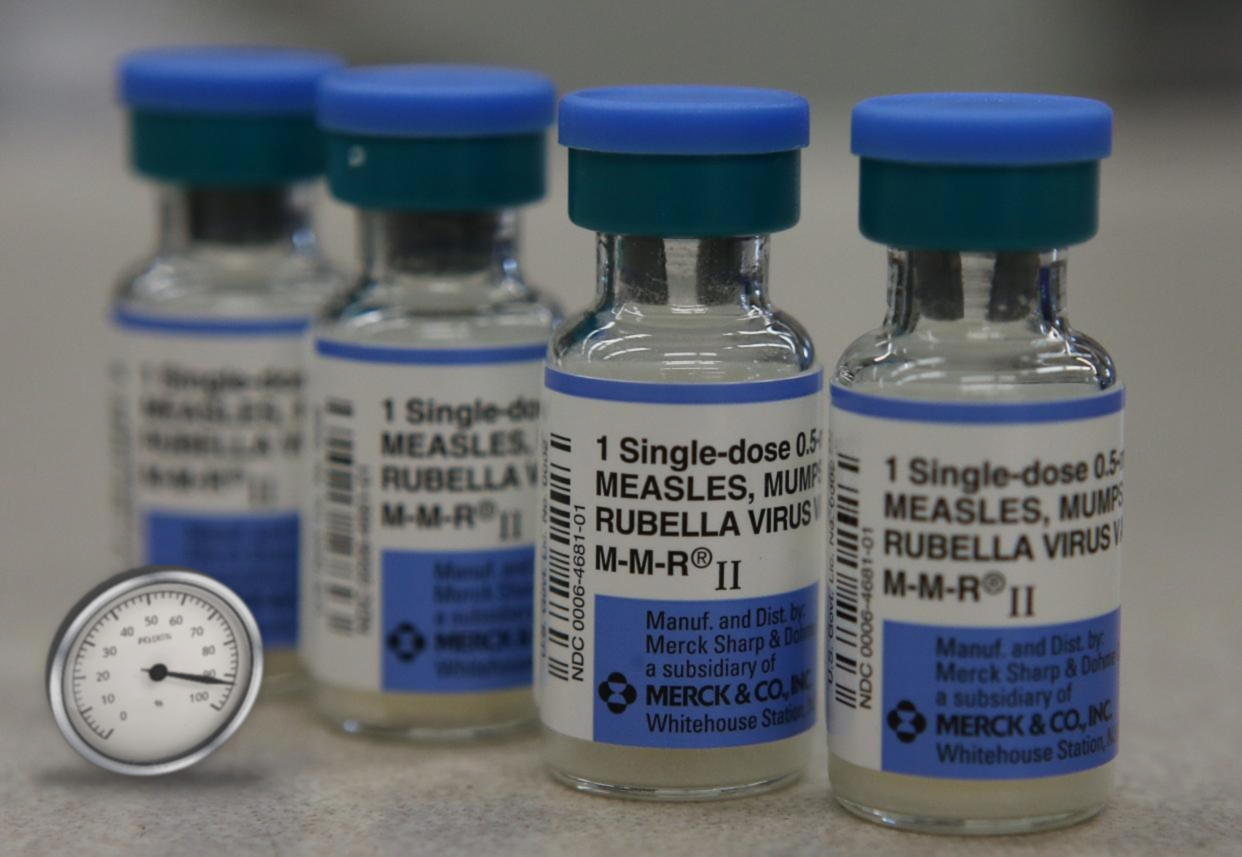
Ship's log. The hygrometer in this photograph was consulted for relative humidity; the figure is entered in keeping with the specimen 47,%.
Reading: 92,%
